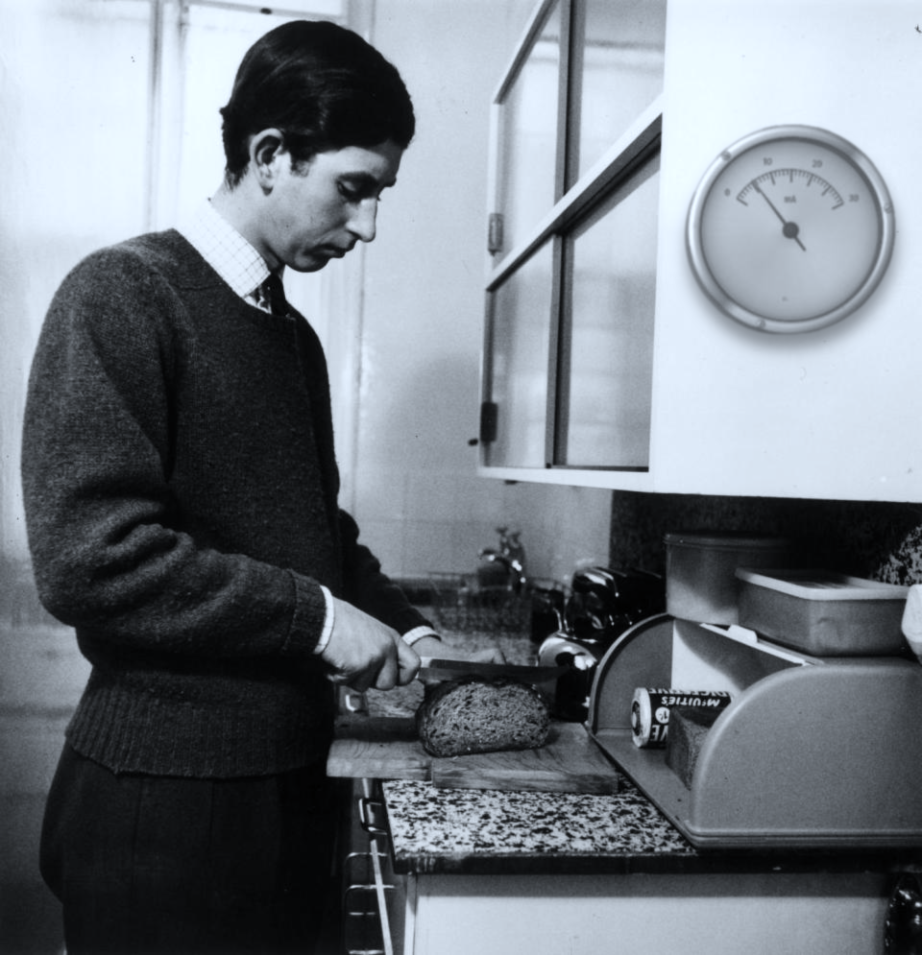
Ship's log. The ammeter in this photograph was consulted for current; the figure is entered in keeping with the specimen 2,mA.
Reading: 5,mA
